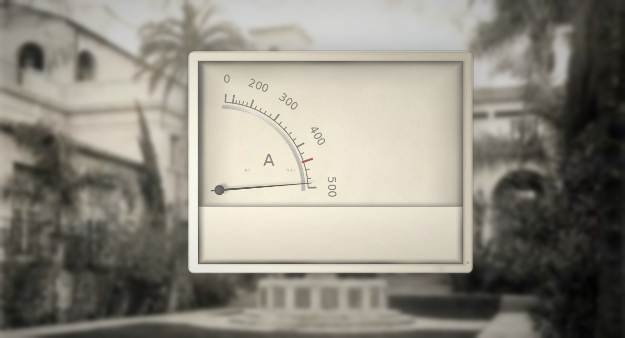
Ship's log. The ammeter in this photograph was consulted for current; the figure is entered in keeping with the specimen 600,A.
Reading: 490,A
